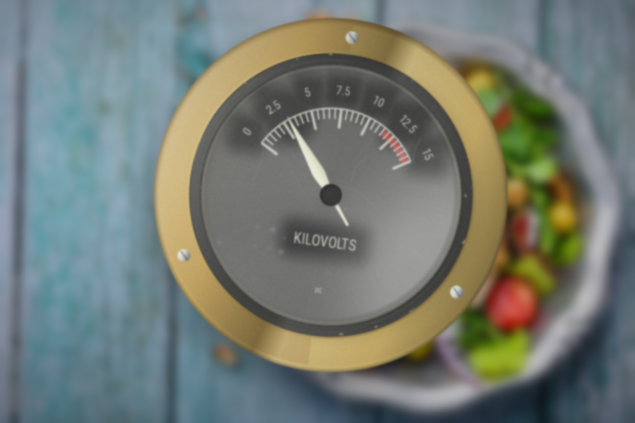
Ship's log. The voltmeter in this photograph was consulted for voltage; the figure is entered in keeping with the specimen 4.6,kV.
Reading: 3,kV
